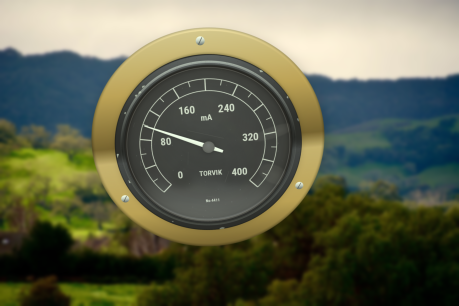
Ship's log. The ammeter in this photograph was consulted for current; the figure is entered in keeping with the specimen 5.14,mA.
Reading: 100,mA
